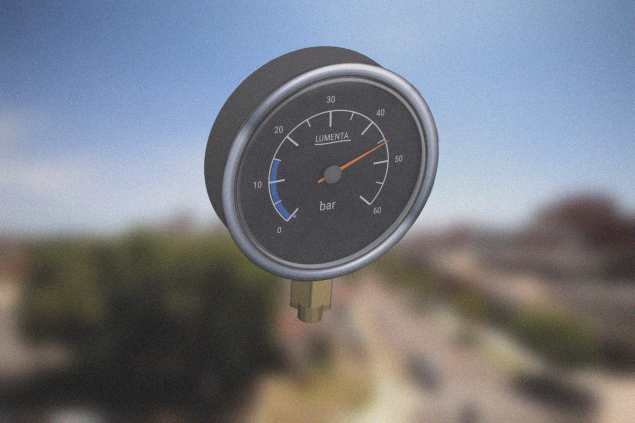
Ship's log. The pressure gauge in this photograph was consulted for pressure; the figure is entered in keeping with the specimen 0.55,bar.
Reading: 45,bar
